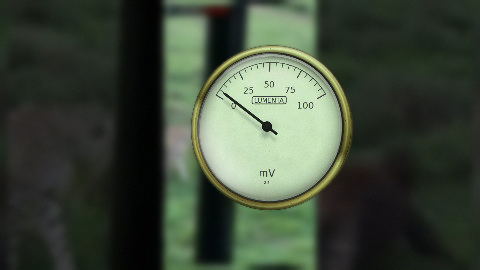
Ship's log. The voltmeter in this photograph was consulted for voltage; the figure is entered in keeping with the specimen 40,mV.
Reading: 5,mV
